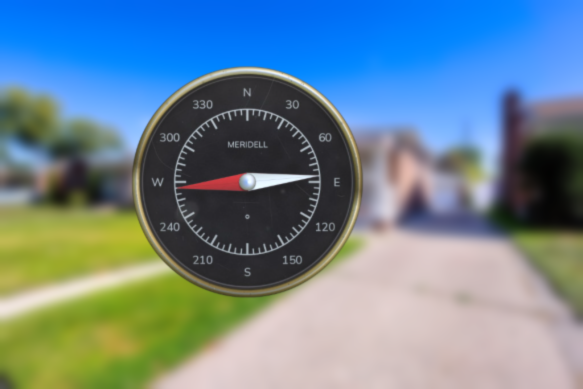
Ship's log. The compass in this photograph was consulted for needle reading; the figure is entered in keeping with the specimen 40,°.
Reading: 265,°
